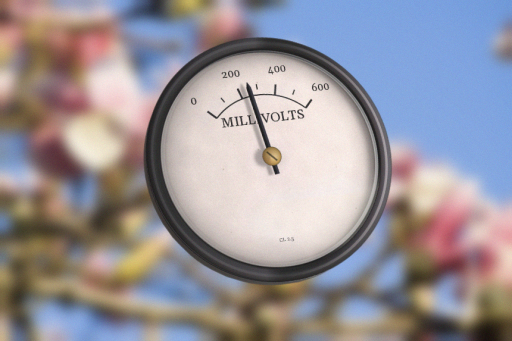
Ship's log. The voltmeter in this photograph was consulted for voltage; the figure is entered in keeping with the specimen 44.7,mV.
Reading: 250,mV
